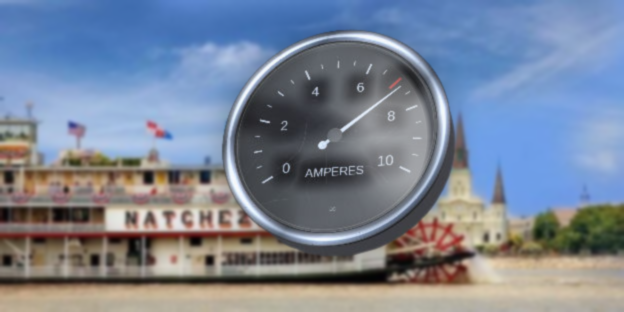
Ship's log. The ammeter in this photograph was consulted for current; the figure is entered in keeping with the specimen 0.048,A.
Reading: 7.25,A
